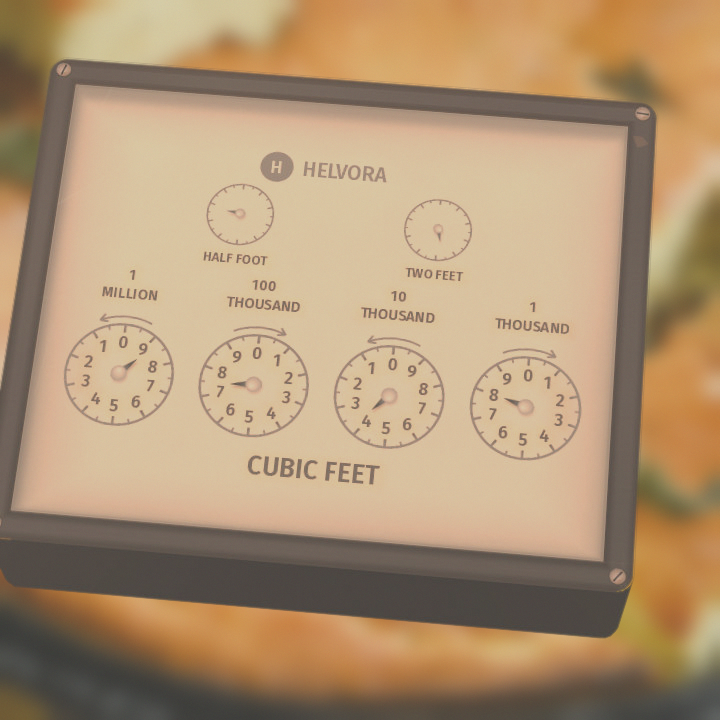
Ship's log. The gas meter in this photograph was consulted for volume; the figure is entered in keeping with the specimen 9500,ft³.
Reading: 873800,ft³
